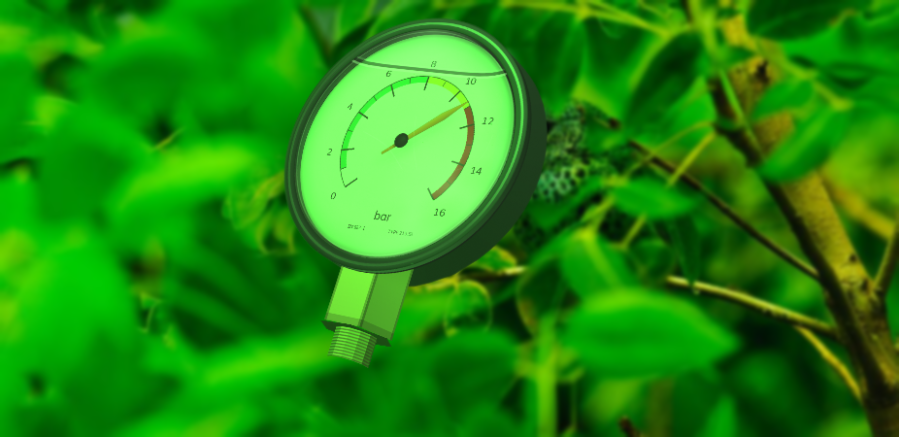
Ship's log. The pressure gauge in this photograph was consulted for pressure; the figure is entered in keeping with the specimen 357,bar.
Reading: 11,bar
